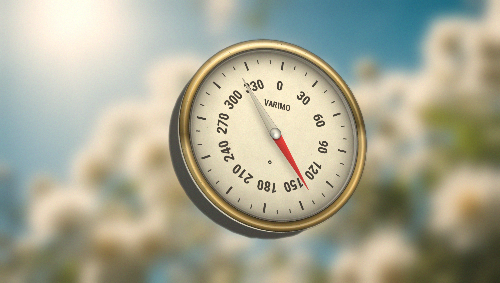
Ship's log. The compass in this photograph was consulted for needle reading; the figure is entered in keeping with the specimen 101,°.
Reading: 140,°
